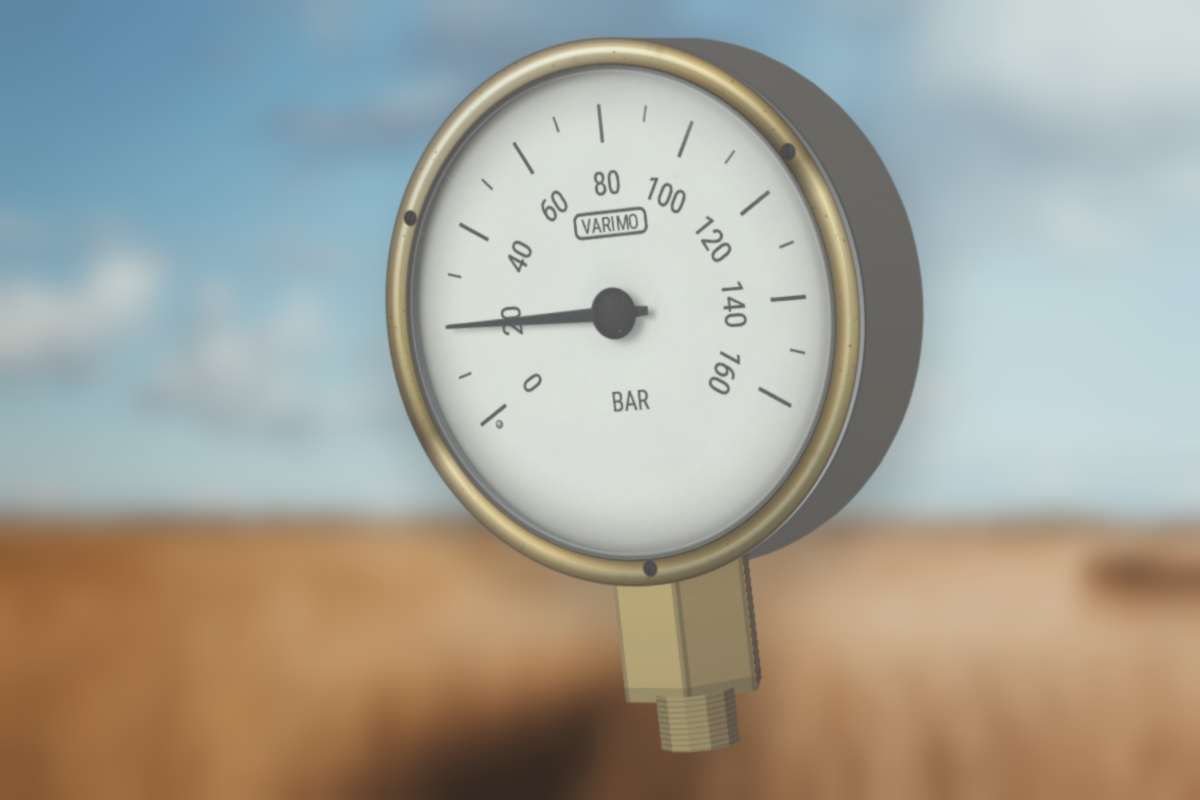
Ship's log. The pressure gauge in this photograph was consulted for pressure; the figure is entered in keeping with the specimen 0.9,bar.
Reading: 20,bar
